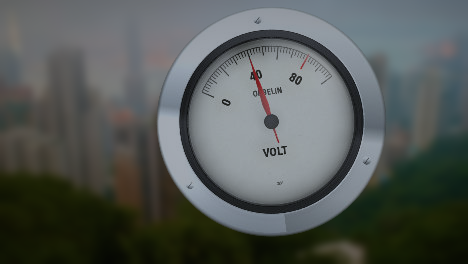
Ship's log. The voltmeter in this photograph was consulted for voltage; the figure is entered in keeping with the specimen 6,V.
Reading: 40,V
